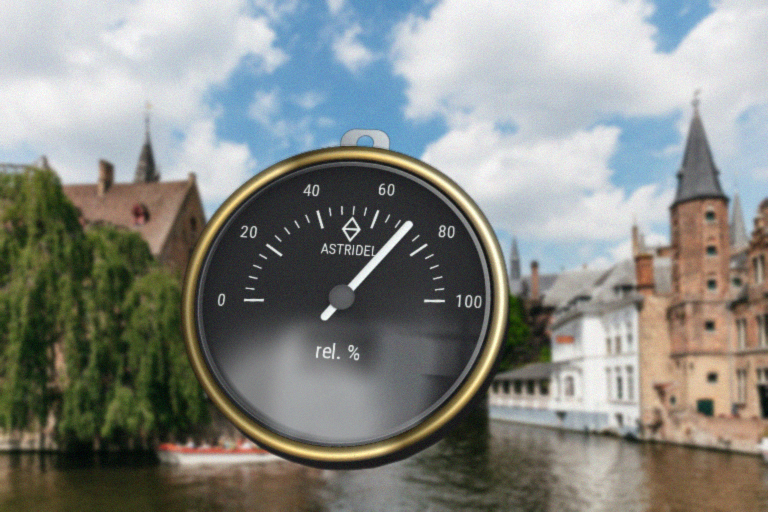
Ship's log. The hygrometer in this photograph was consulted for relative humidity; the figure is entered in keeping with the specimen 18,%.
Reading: 72,%
